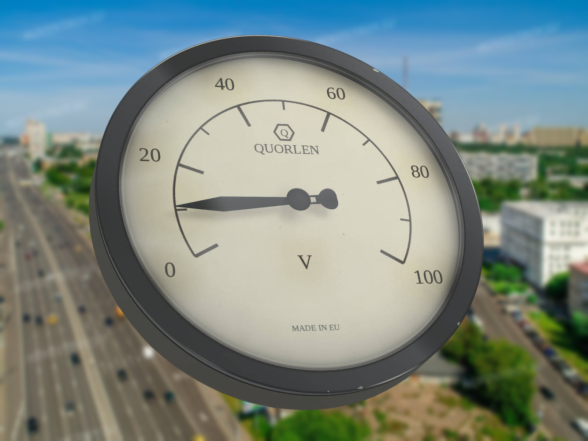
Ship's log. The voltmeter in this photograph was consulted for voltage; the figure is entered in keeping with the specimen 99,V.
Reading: 10,V
